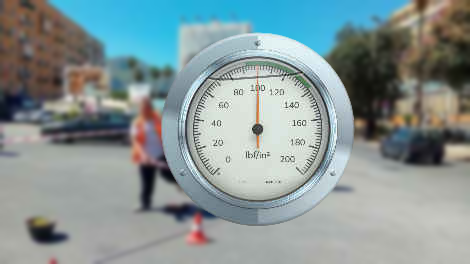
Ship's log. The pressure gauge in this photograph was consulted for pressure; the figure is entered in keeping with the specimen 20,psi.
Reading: 100,psi
